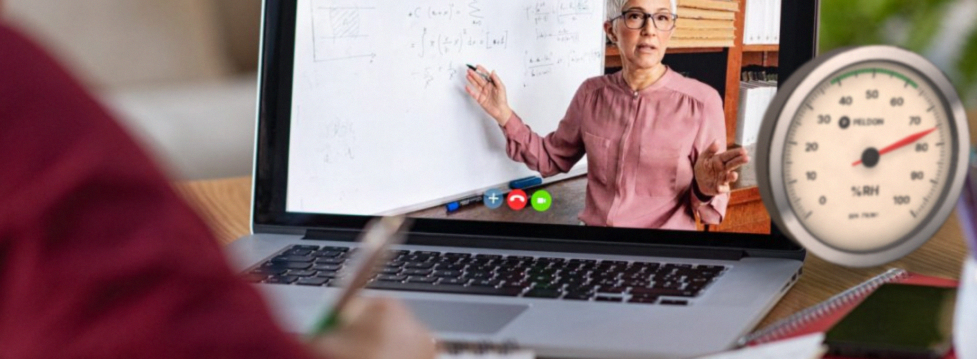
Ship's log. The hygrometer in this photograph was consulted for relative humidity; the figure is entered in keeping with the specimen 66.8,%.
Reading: 75,%
